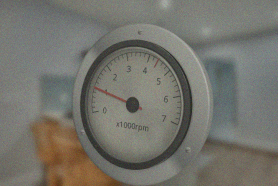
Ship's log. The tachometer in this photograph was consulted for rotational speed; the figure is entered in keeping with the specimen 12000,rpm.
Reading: 1000,rpm
